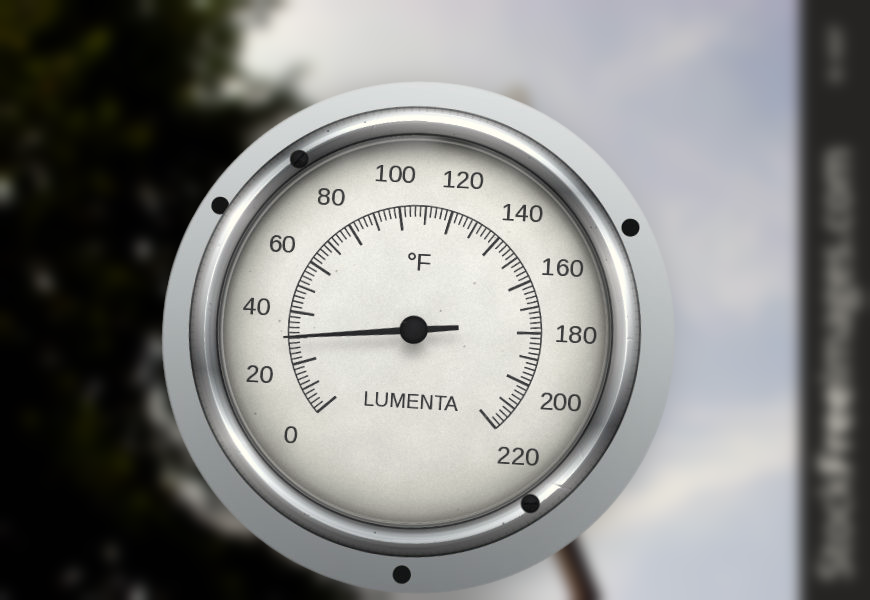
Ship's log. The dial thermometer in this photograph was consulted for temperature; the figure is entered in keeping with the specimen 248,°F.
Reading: 30,°F
